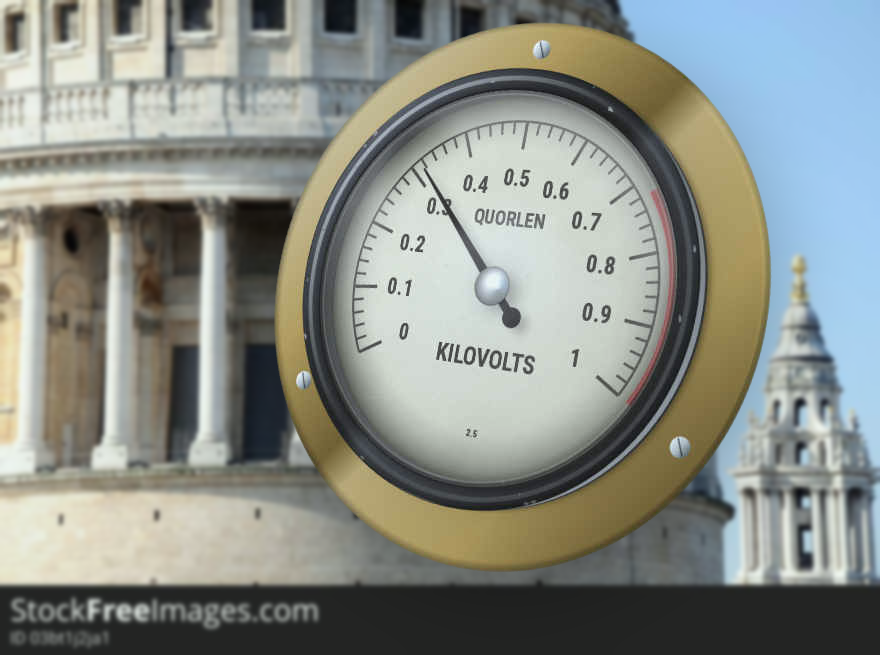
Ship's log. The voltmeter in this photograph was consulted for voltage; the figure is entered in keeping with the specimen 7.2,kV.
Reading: 0.32,kV
